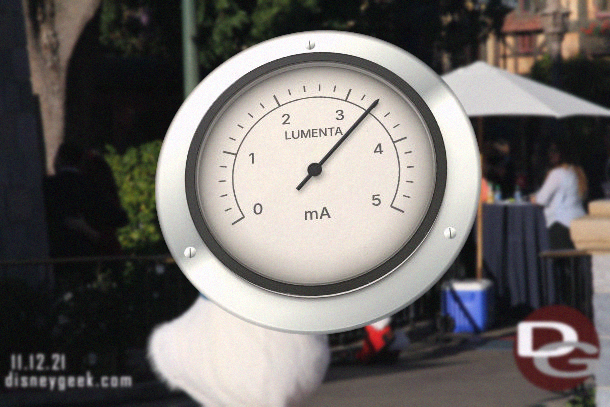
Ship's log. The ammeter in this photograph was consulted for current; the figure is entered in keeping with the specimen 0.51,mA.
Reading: 3.4,mA
